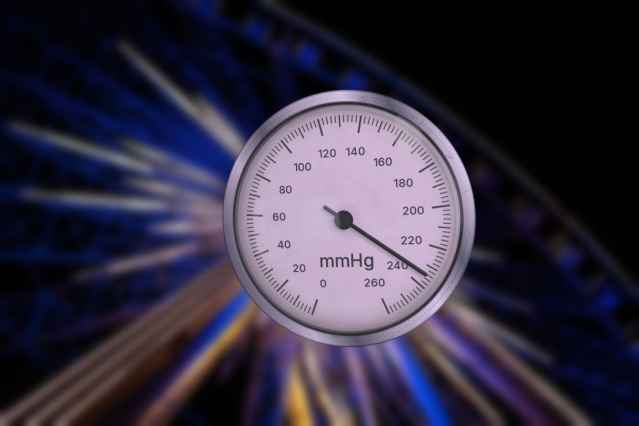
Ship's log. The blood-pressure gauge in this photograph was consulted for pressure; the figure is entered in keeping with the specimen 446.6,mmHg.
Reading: 234,mmHg
